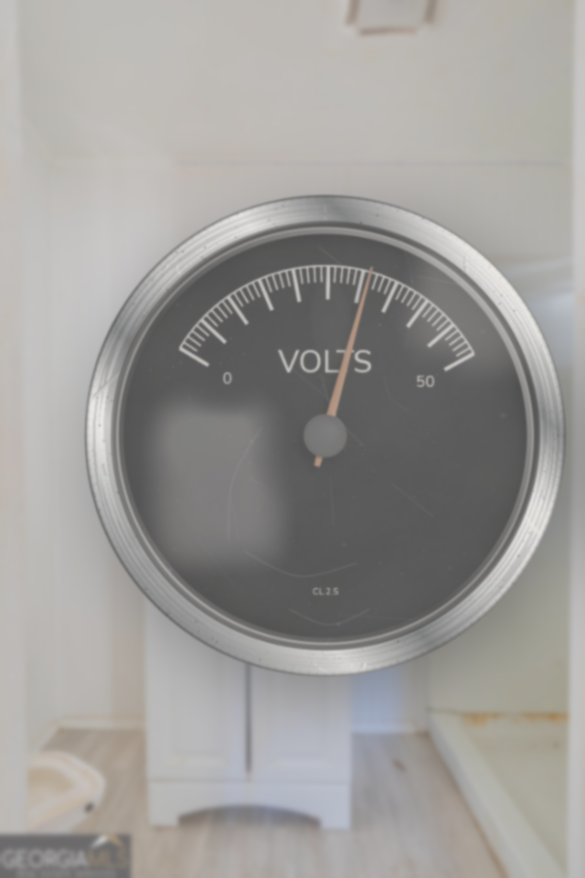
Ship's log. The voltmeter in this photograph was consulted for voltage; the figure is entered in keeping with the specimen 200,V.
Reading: 31,V
